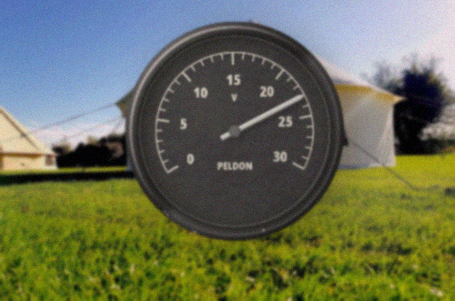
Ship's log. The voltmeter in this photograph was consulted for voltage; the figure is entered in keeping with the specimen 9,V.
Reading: 23,V
